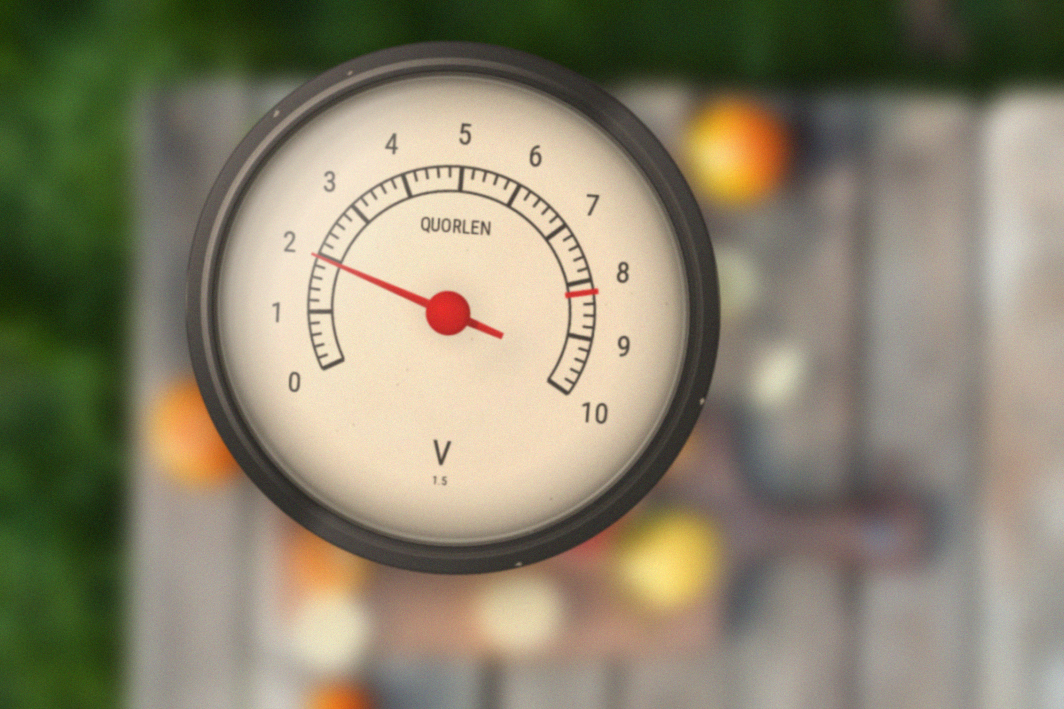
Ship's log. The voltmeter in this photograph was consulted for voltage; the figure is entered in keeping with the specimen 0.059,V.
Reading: 2,V
